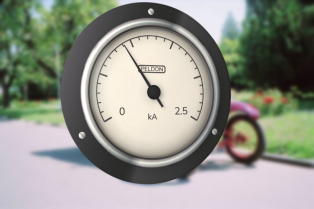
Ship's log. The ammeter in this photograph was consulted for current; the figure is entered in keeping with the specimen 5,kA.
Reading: 0.9,kA
